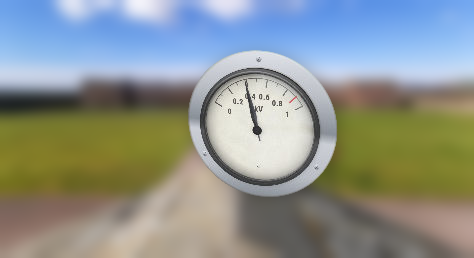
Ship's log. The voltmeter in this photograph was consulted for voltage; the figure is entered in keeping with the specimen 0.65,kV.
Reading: 0.4,kV
